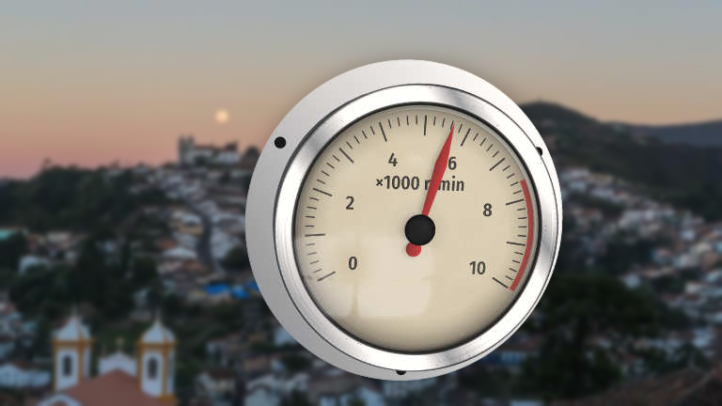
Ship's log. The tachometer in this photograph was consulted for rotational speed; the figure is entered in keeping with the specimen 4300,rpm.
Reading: 5600,rpm
